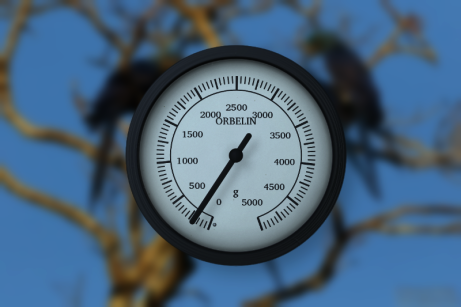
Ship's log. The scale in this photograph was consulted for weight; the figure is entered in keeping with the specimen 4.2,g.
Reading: 200,g
